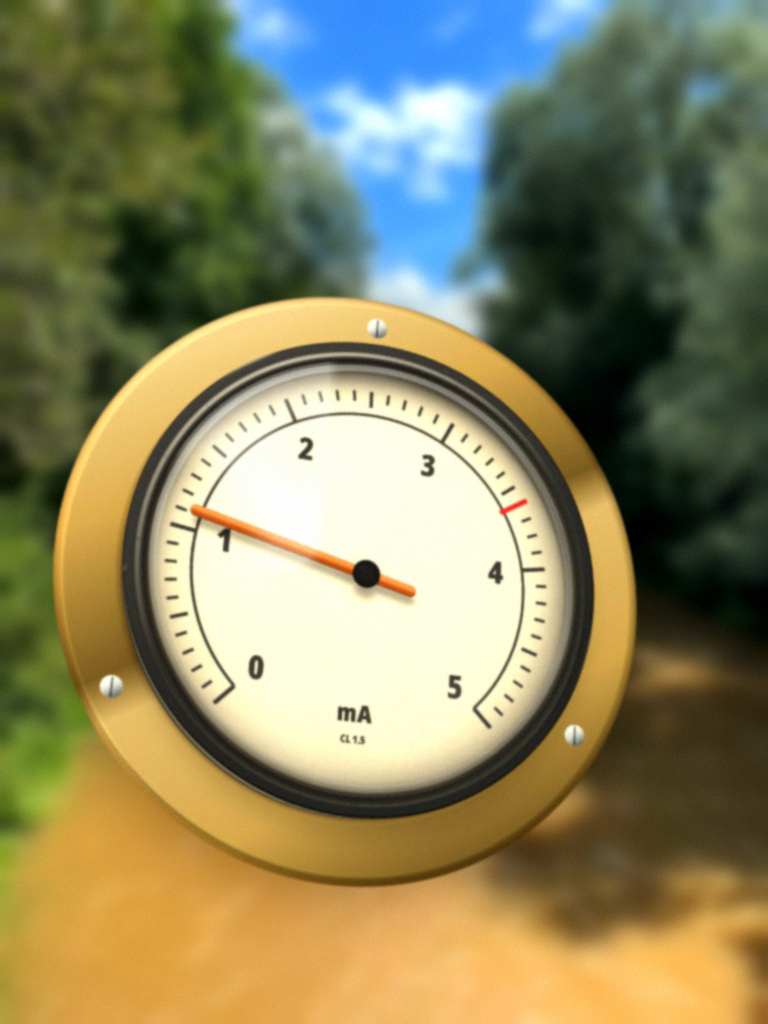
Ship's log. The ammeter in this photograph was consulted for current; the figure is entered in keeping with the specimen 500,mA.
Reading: 1.1,mA
